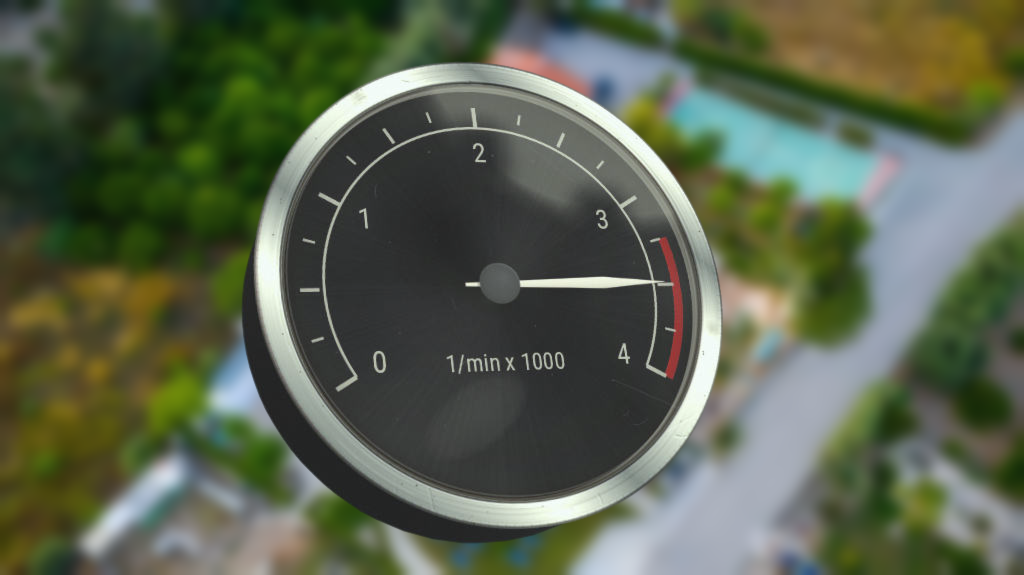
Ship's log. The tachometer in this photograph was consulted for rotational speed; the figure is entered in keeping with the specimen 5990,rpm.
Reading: 3500,rpm
